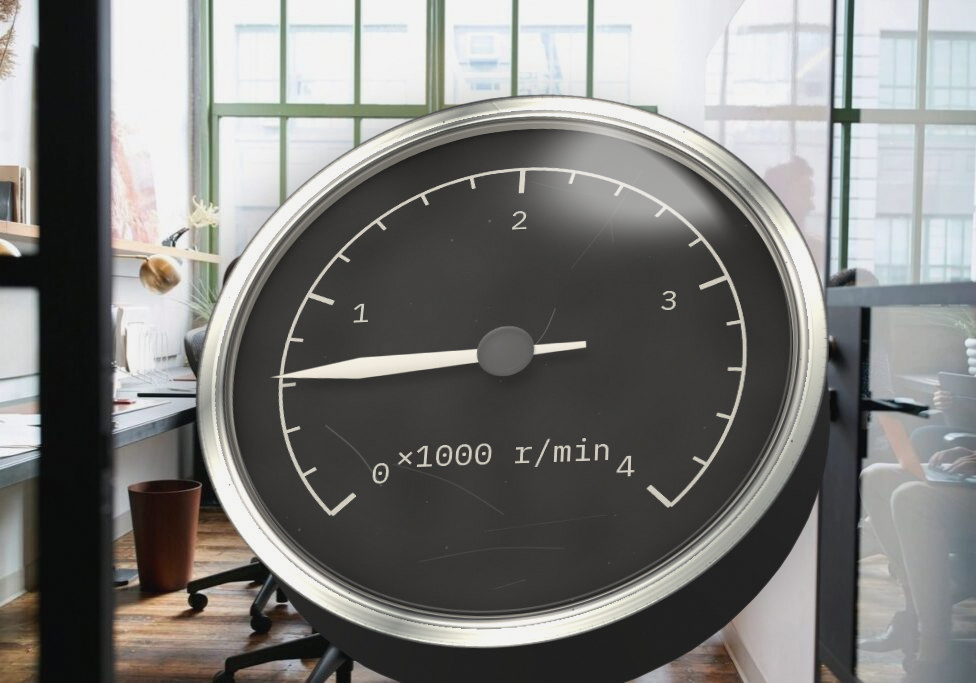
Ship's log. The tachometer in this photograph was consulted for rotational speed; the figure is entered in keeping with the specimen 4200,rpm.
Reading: 600,rpm
